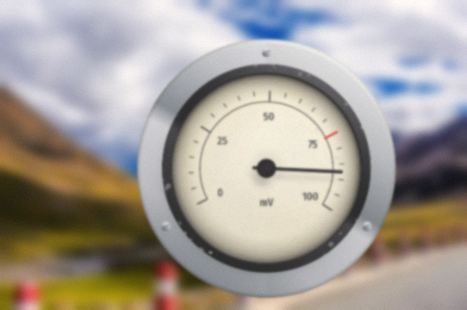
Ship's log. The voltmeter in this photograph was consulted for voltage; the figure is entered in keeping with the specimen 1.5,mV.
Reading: 87.5,mV
